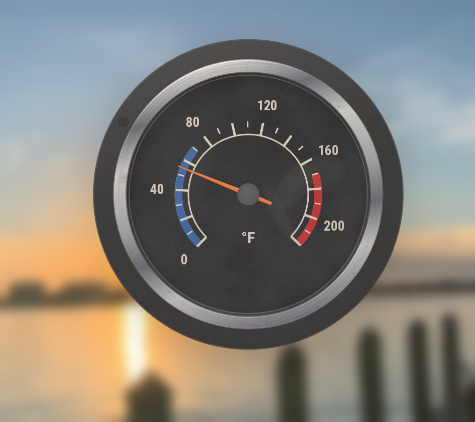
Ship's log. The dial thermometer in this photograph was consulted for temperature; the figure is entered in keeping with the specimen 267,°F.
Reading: 55,°F
